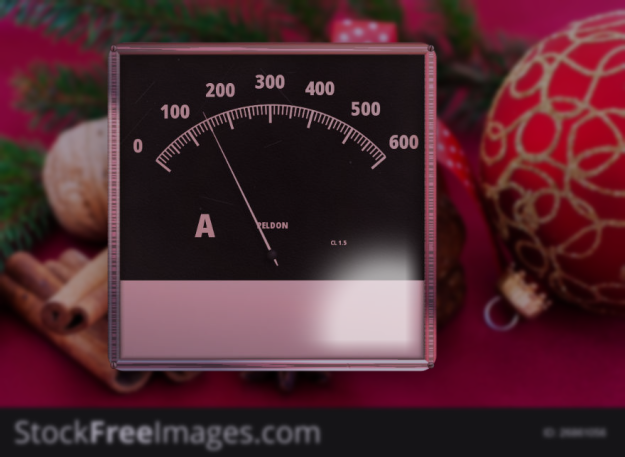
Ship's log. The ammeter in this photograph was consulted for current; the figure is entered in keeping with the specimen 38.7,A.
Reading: 150,A
